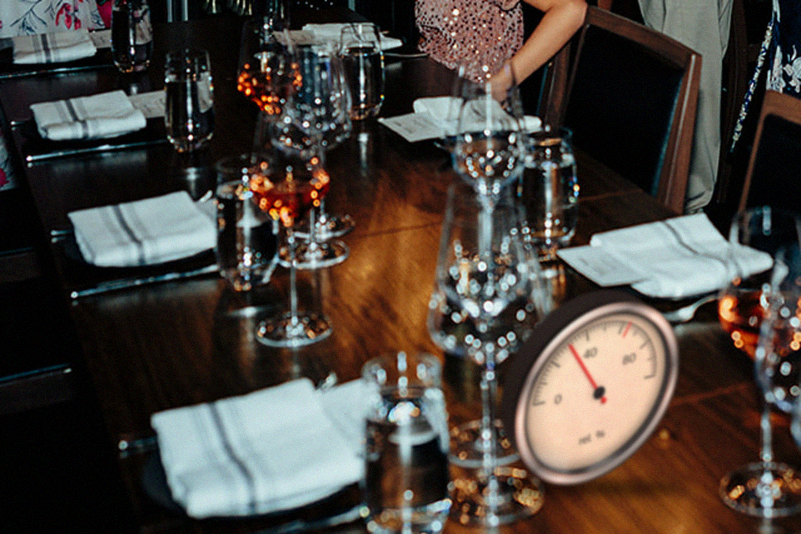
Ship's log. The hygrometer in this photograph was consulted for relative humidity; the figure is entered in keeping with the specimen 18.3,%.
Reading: 30,%
